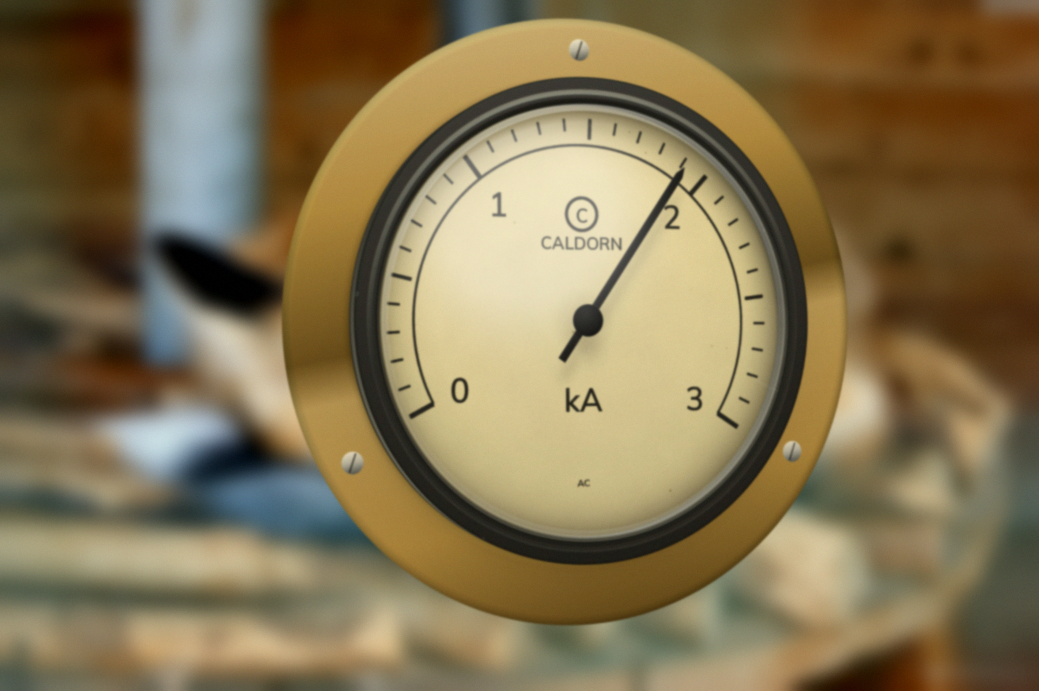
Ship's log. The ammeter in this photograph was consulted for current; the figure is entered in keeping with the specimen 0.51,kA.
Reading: 1.9,kA
